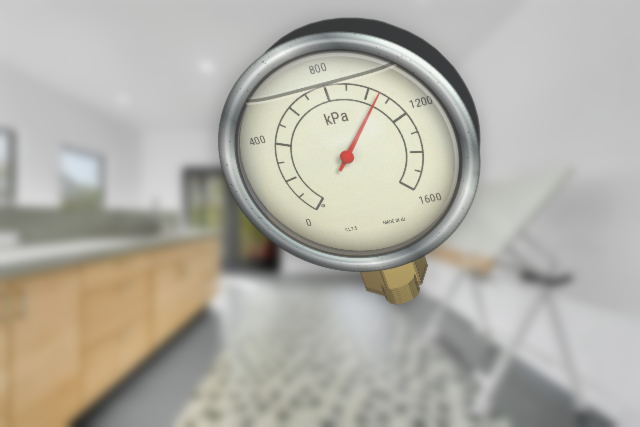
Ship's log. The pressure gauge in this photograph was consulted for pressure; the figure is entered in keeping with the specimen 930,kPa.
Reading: 1050,kPa
